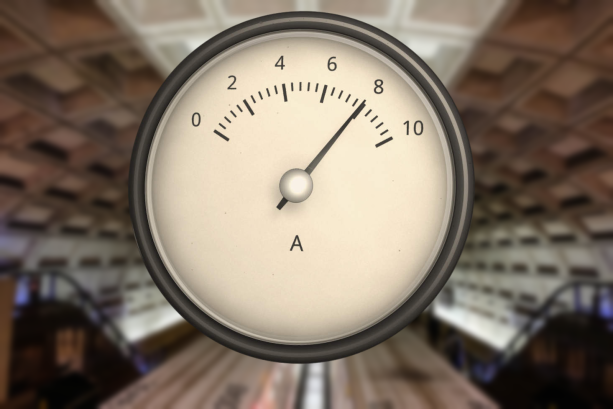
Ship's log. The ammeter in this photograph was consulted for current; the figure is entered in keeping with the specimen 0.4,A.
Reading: 8,A
